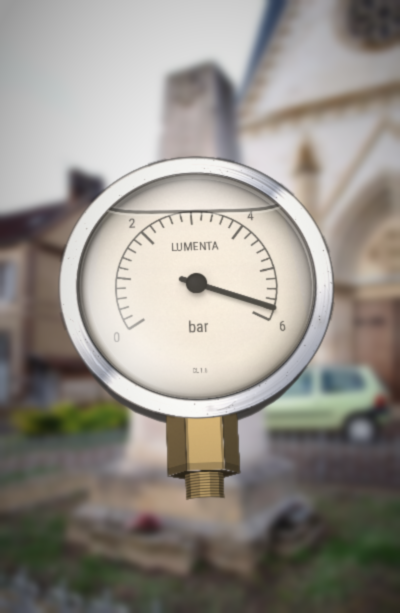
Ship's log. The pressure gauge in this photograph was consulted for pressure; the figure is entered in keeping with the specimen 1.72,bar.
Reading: 5.8,bar
